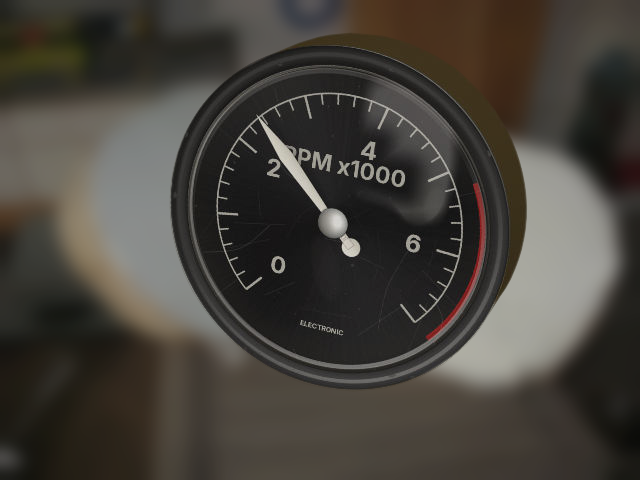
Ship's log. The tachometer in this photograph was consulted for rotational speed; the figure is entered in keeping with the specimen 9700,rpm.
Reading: 2400,rpm
